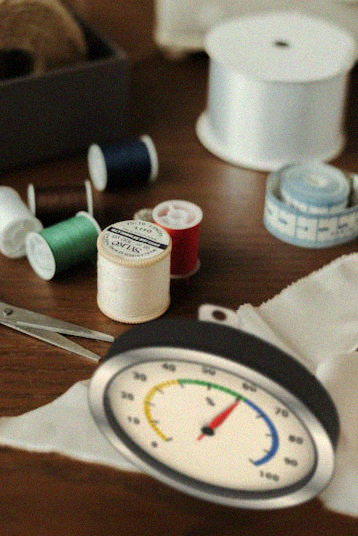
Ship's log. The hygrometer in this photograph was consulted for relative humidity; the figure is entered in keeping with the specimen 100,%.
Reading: 60,%
